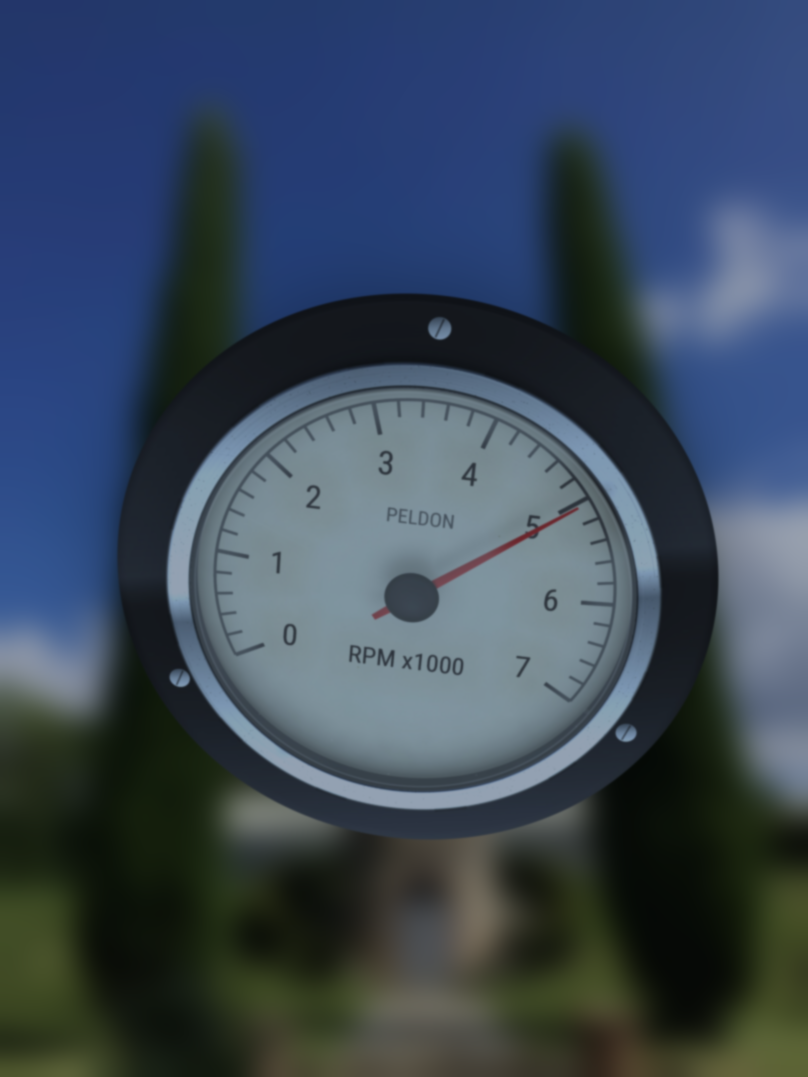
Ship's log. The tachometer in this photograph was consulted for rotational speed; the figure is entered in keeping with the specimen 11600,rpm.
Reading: 5000,rpm
